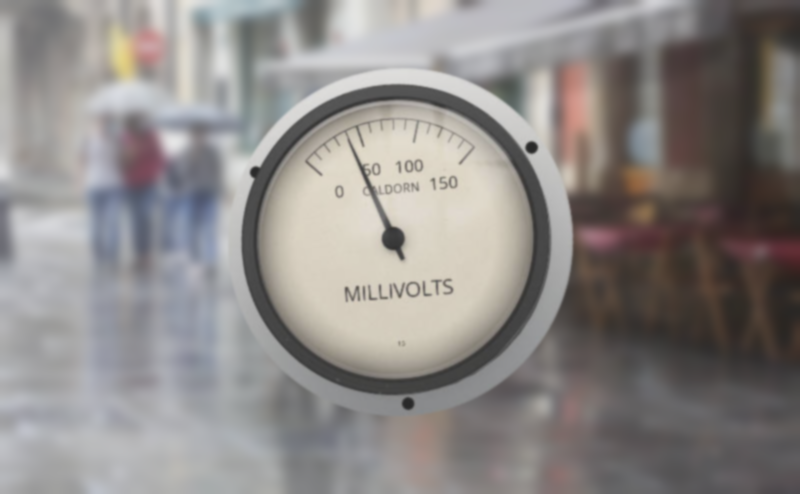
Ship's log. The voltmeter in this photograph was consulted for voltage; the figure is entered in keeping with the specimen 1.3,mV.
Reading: 40,mV
